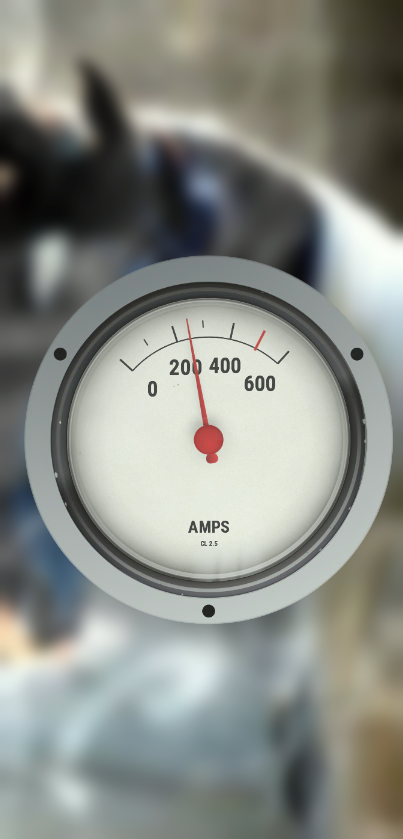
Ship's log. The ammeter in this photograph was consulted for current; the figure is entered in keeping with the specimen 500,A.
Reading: 250,A
